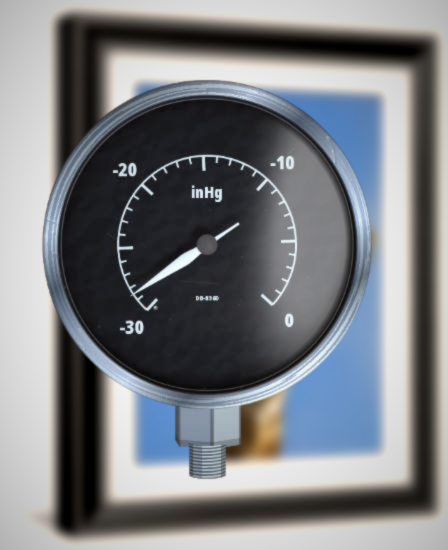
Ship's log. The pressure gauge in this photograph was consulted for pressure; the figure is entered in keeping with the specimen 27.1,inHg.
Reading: -28.5,inHg
